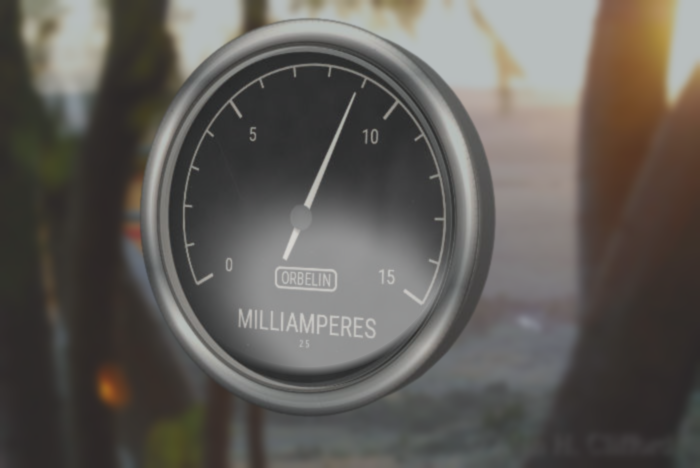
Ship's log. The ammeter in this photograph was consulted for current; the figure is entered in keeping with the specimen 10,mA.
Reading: 9,mA
